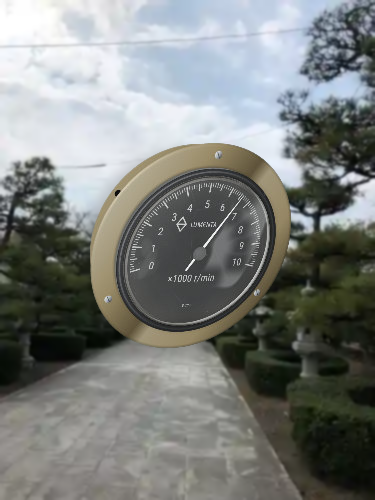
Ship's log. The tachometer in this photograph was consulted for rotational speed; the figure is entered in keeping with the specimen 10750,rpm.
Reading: 6500,rpm
